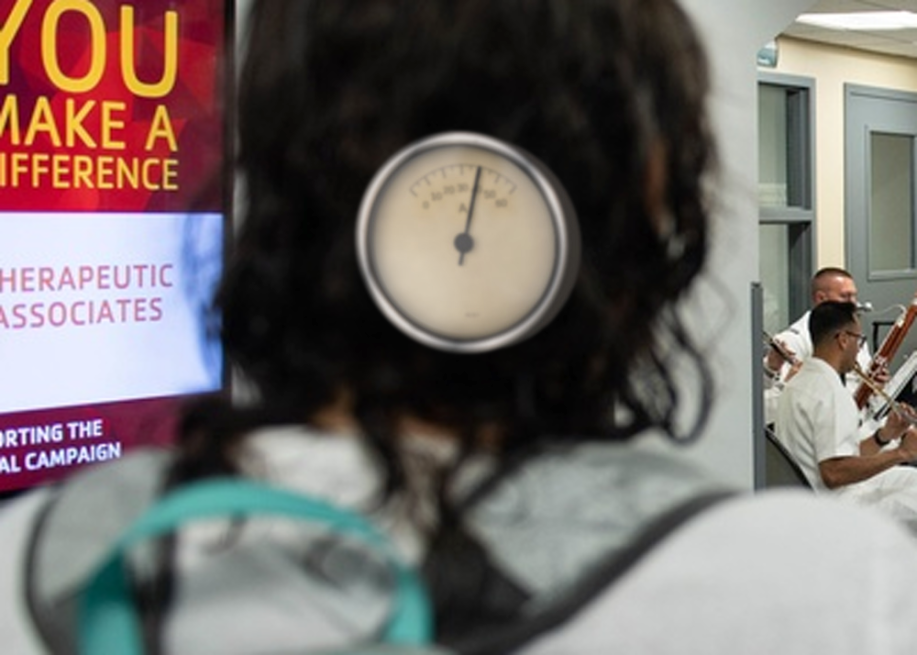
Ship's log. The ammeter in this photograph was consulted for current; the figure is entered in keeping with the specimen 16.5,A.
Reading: 40,A
